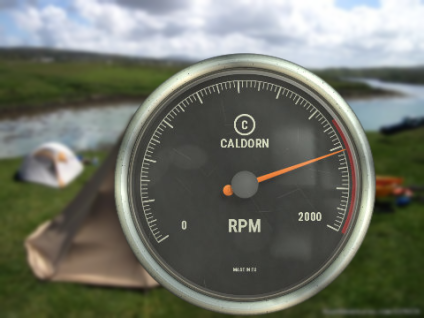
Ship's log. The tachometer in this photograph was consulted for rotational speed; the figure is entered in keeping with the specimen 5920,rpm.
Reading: 1620,rpm
